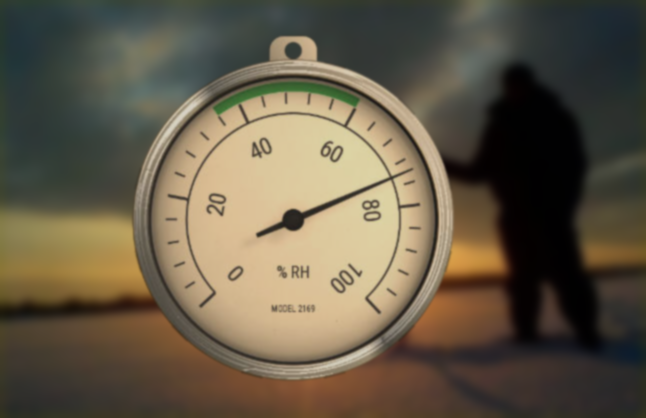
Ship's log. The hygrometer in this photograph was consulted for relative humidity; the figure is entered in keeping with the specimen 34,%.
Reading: 74,%
